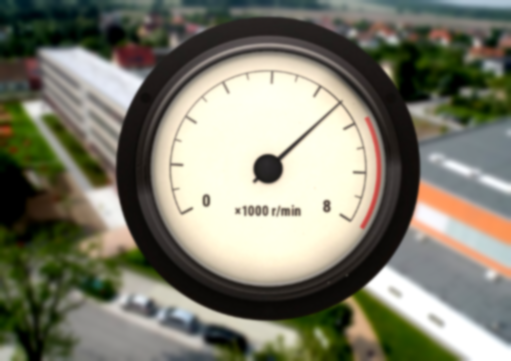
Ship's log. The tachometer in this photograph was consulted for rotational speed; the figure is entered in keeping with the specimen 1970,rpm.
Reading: 5500,rpm
